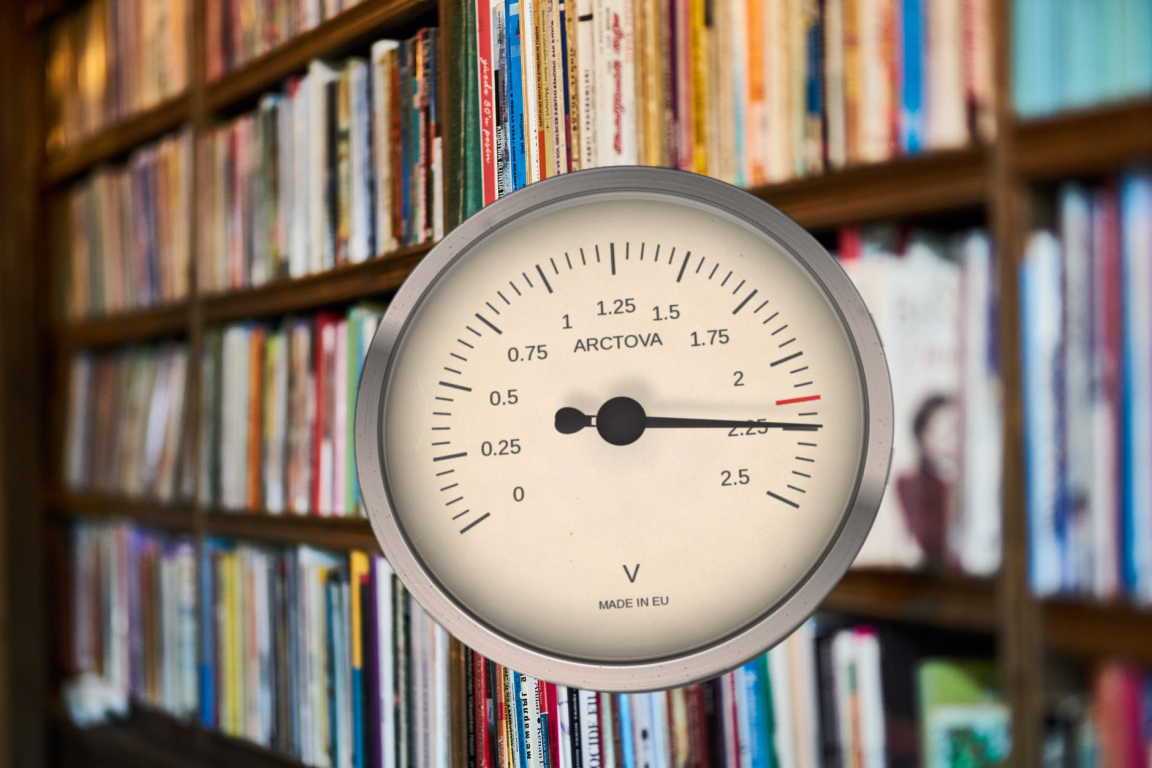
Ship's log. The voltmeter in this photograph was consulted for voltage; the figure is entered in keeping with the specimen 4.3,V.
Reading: 2.25,V
